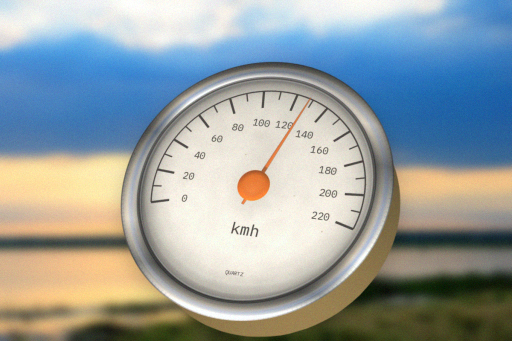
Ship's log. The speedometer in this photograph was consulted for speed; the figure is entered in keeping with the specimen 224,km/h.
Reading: 130,km/h
